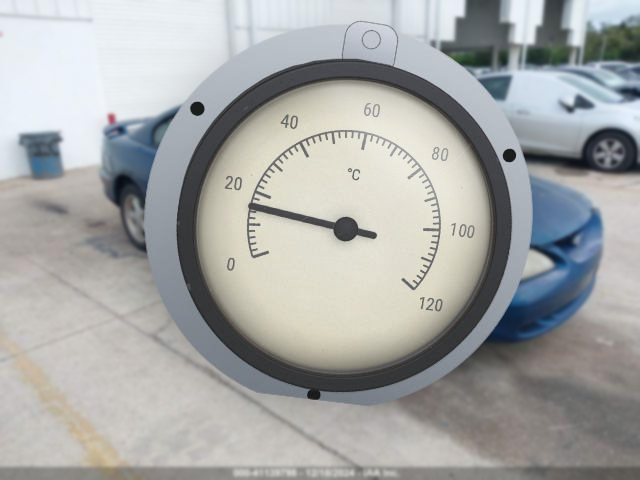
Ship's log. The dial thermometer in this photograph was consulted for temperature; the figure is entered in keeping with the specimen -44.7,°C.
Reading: 16,°C
